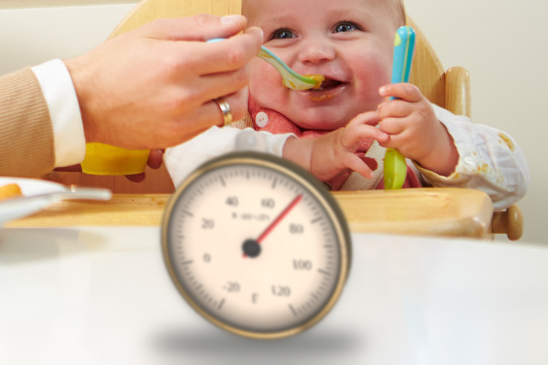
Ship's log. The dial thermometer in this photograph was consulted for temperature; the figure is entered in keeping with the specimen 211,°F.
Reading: 70,°F
